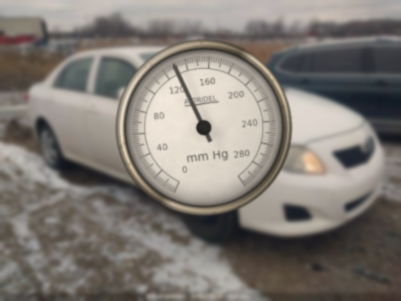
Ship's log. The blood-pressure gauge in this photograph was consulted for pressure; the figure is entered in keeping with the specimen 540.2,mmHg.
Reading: 130,mmHg
